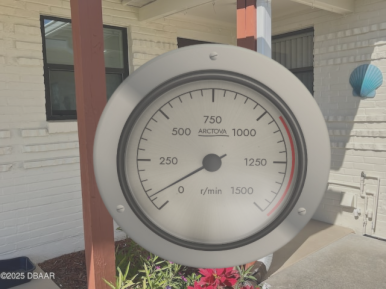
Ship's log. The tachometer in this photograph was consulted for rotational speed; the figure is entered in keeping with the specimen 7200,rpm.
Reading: 75,rpm
